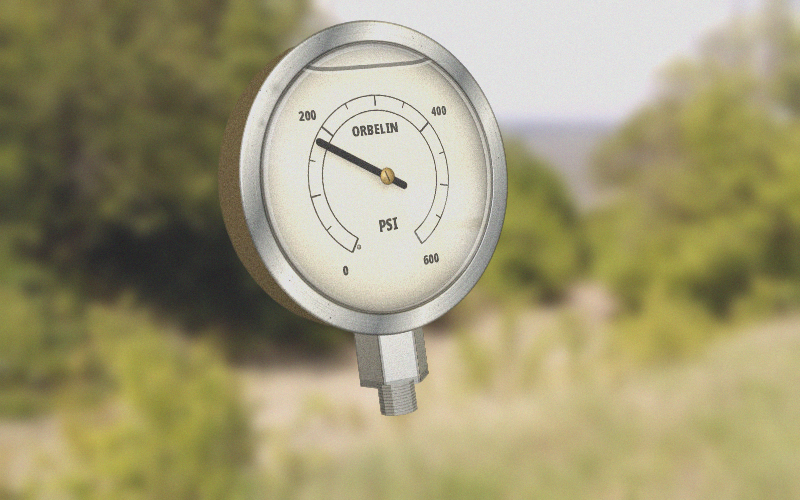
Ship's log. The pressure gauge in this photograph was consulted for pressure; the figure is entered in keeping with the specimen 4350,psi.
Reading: 175,psi
